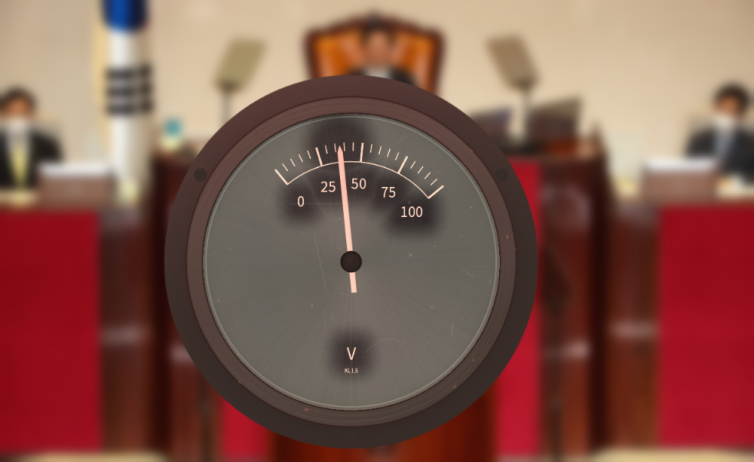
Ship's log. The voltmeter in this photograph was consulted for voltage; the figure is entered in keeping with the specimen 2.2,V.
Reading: 37.5,V
